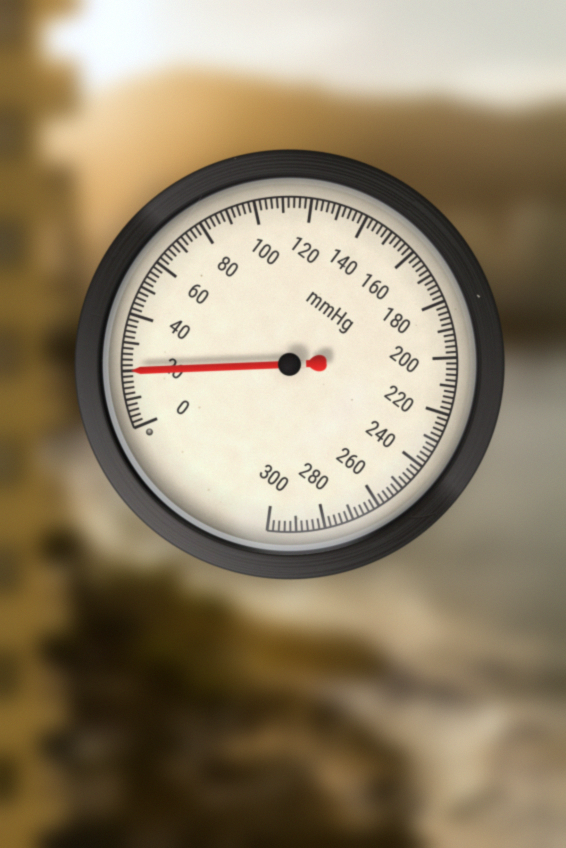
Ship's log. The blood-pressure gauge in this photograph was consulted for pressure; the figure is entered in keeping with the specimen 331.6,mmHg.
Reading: 20,mmHg
